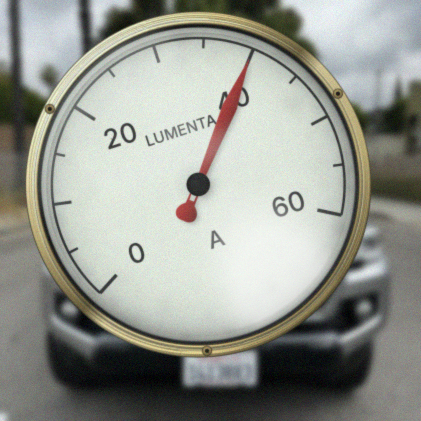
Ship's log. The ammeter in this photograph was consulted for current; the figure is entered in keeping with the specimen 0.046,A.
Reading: 40,A
